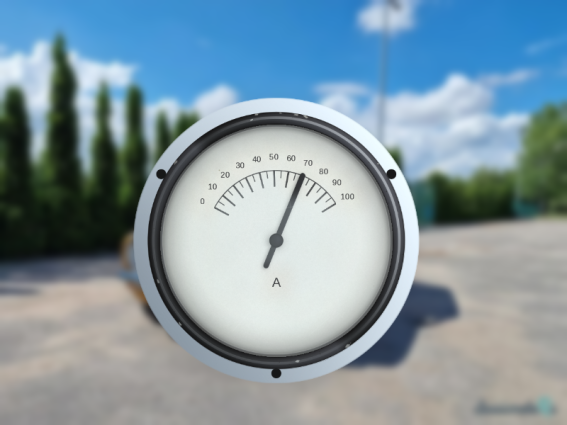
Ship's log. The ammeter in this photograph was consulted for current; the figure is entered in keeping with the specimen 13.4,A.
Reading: 70,A
